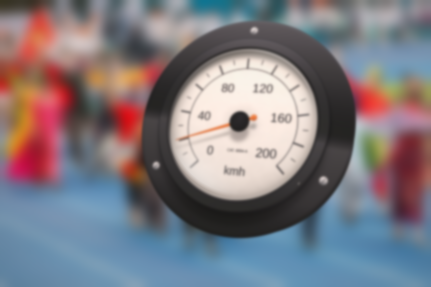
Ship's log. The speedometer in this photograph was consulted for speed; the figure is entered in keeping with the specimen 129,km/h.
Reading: 20,km/h
